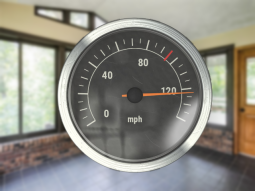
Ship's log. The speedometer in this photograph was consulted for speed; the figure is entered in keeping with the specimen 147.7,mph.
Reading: 122.5,mph
